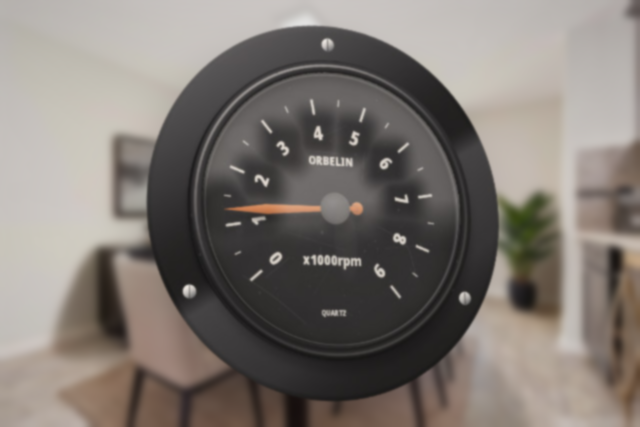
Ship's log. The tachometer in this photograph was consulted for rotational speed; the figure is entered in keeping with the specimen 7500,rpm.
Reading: 1250,rpm
